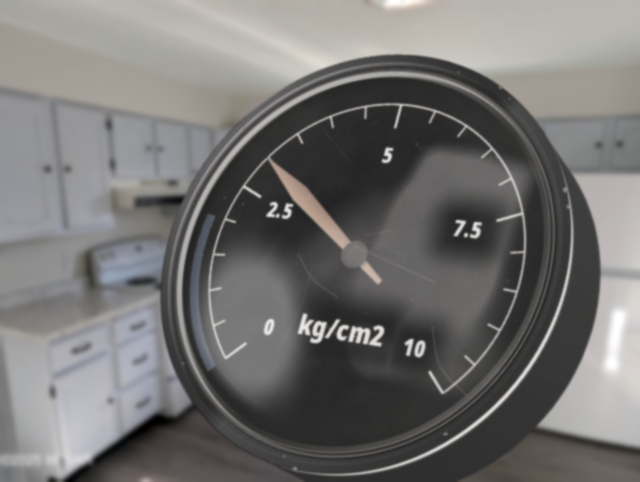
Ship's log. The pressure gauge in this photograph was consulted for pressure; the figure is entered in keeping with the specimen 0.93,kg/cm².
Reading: 3,kg/cm²
